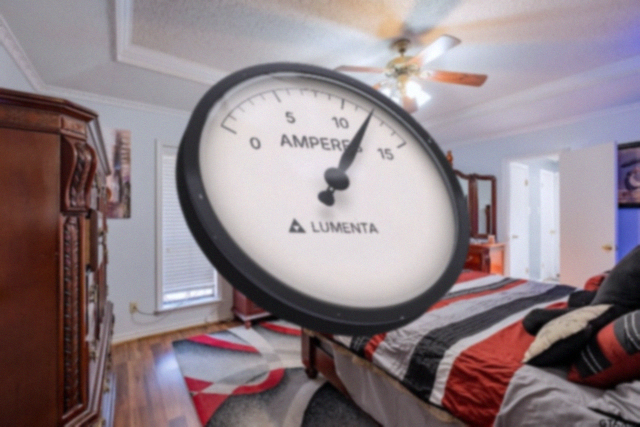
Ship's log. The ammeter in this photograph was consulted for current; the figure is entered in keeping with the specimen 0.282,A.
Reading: 12,A
